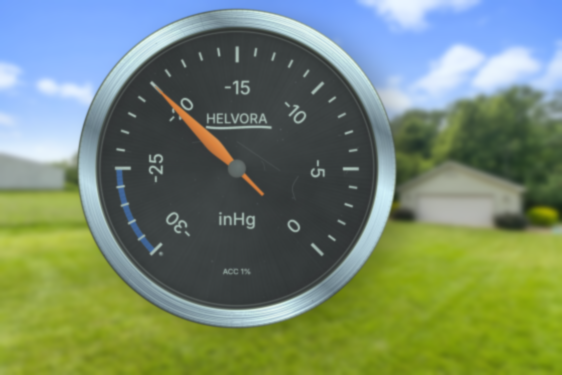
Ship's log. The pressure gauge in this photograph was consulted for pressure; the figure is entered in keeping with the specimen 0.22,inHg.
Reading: -20,inHg
